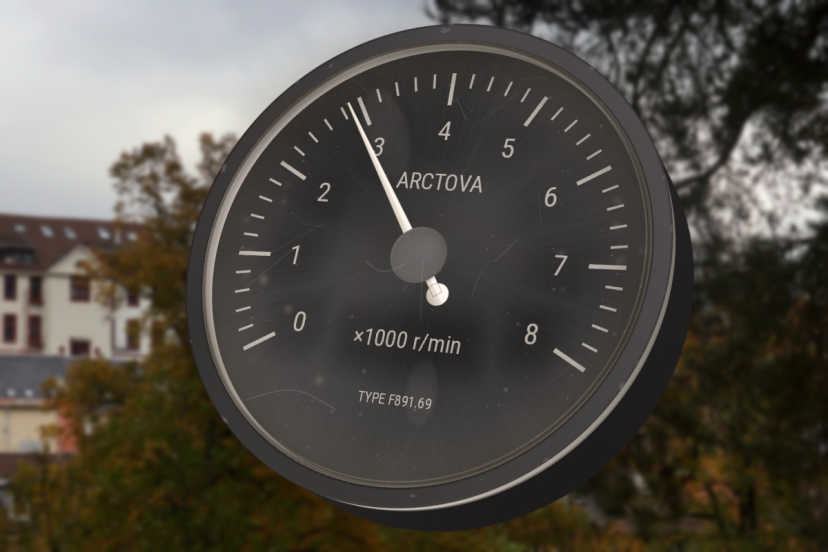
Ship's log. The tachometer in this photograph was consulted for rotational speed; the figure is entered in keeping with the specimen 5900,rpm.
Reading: 2900,rpm
